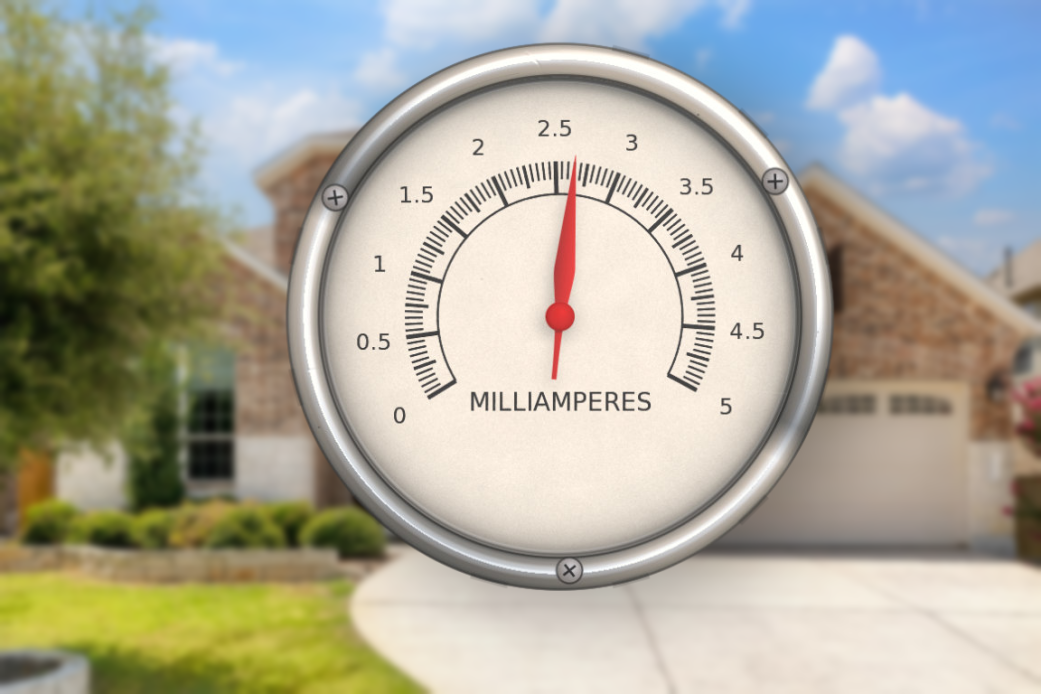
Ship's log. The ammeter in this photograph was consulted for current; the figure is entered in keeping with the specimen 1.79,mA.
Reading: 2.65,mA
